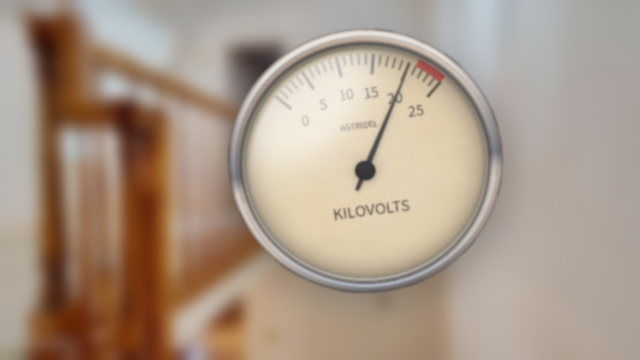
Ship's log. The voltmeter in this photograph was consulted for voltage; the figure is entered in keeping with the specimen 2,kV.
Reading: 20,kV
